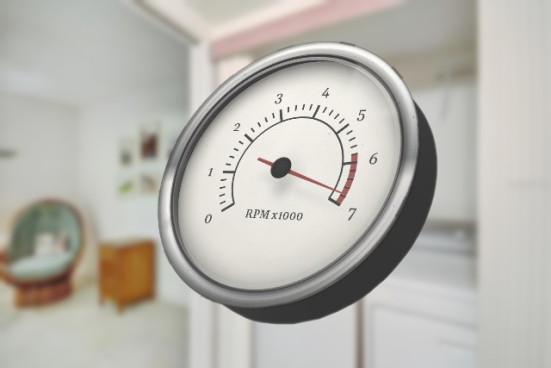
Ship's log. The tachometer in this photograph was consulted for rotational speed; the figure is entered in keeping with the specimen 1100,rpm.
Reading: 6800,rpm
